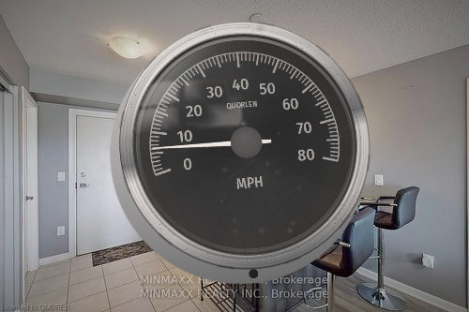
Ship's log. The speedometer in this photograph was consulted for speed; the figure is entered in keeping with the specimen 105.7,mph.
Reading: 6,mph
